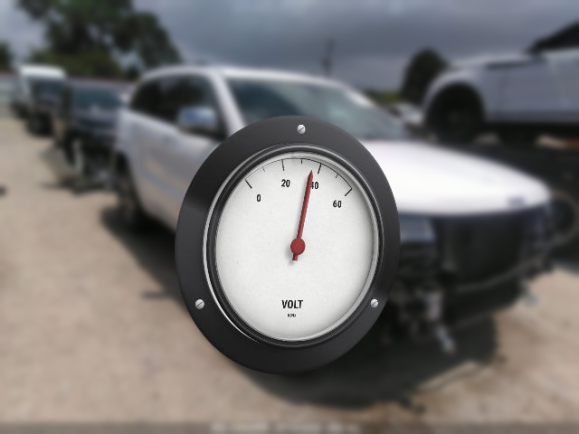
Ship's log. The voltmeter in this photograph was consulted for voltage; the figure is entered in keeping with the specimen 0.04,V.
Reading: 35,V
